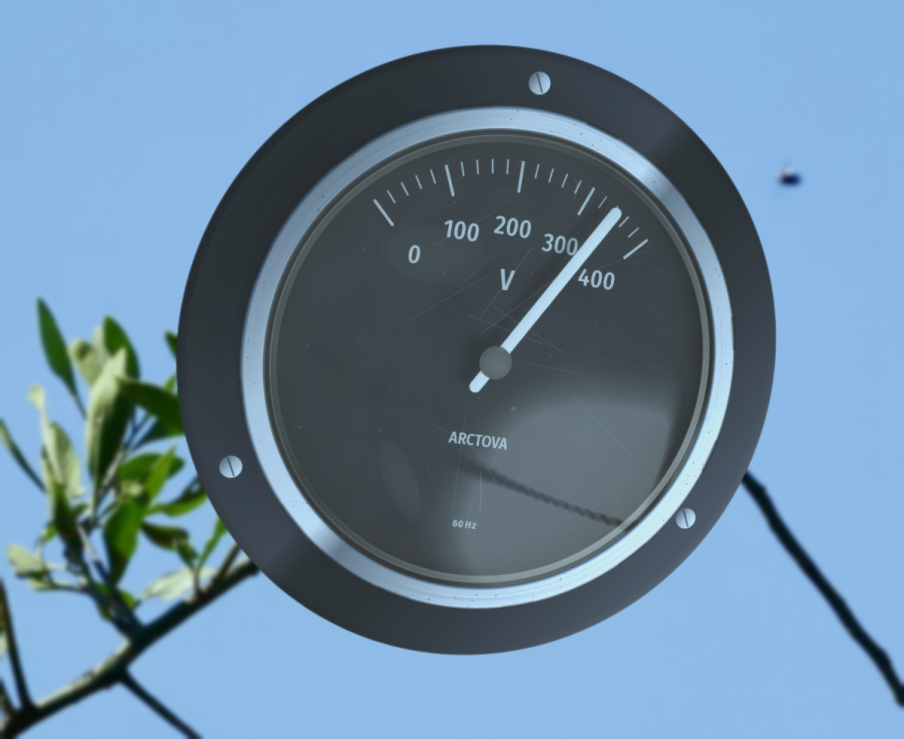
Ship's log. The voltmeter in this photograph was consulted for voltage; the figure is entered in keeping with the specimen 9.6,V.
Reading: 340,V
